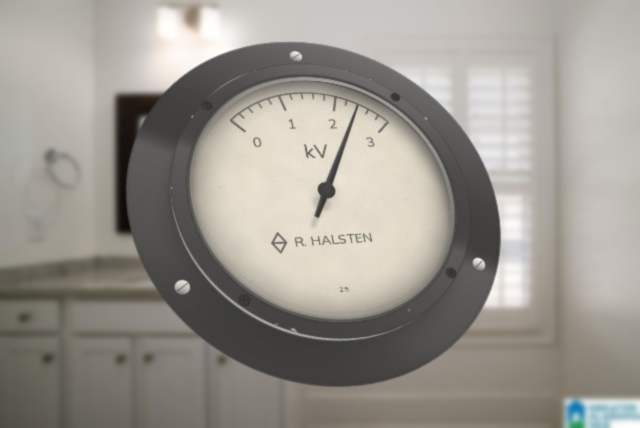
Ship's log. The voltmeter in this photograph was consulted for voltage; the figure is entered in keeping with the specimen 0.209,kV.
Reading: 2.4,kV
